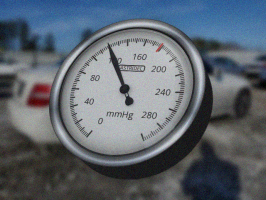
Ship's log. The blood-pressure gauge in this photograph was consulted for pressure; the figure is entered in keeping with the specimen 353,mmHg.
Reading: 120,mmHg
